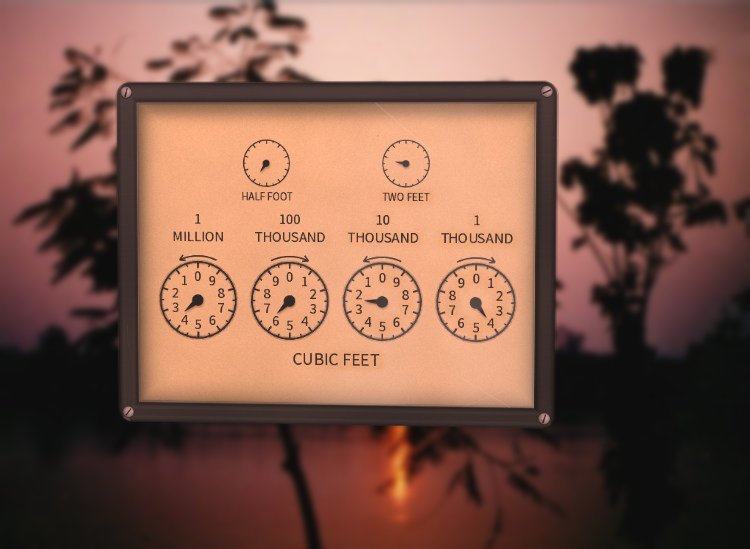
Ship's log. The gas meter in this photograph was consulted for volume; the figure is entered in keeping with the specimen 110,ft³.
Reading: 362400,ft³
